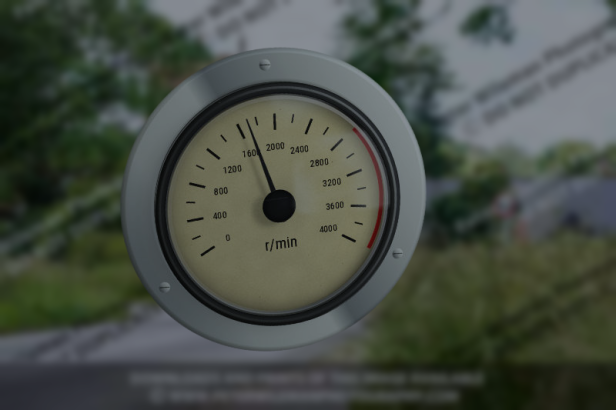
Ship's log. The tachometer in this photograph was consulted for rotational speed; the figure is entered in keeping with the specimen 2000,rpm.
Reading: 1700,rpm
